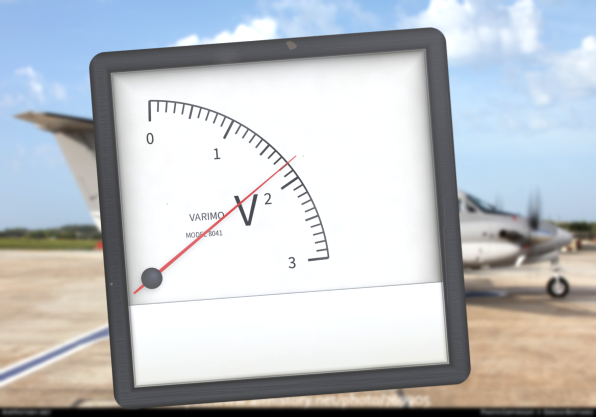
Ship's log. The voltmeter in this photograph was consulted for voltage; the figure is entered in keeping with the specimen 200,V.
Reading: 1.8,V
